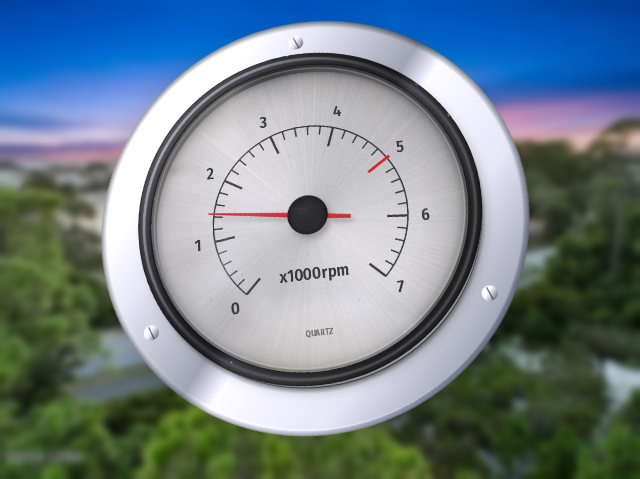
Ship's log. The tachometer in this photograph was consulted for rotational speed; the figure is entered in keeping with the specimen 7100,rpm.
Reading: 1400,rpm
